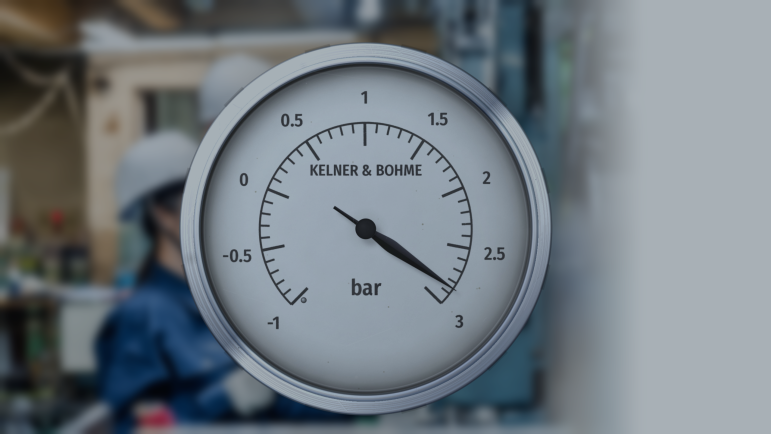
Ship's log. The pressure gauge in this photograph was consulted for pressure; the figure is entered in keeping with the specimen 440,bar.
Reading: 2.85,bar
